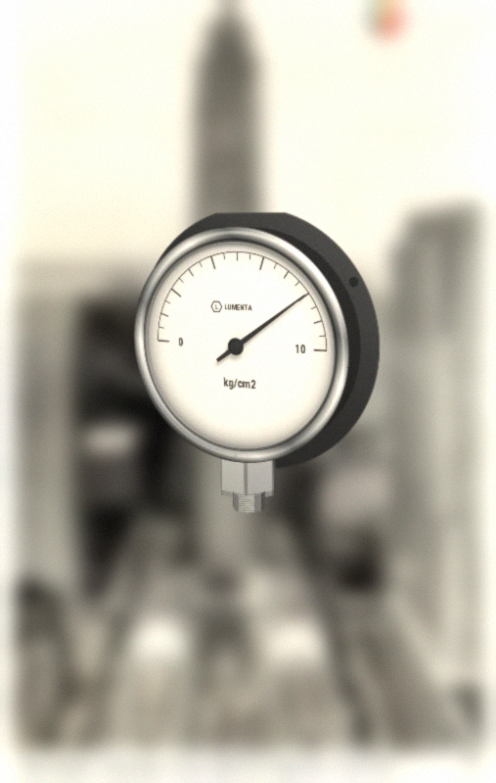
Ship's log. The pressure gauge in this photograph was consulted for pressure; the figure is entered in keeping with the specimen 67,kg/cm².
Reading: 8,kg/cm²
